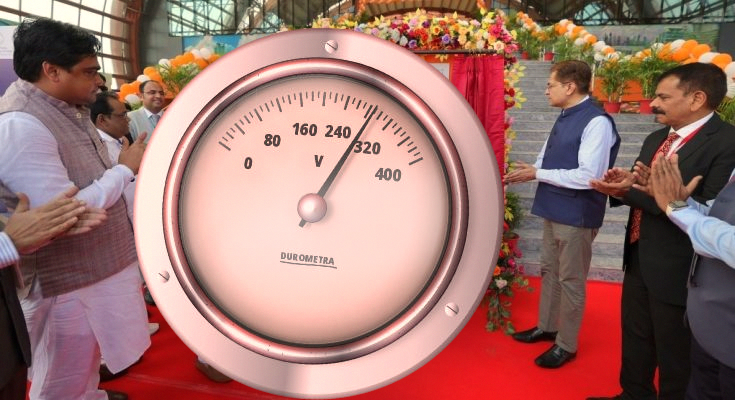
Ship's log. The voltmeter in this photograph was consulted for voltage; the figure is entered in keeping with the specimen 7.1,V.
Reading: 290,V
